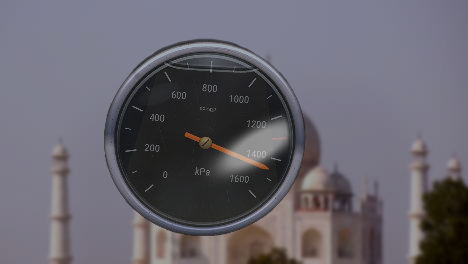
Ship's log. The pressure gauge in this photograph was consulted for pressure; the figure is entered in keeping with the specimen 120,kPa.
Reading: 1450,kPa
